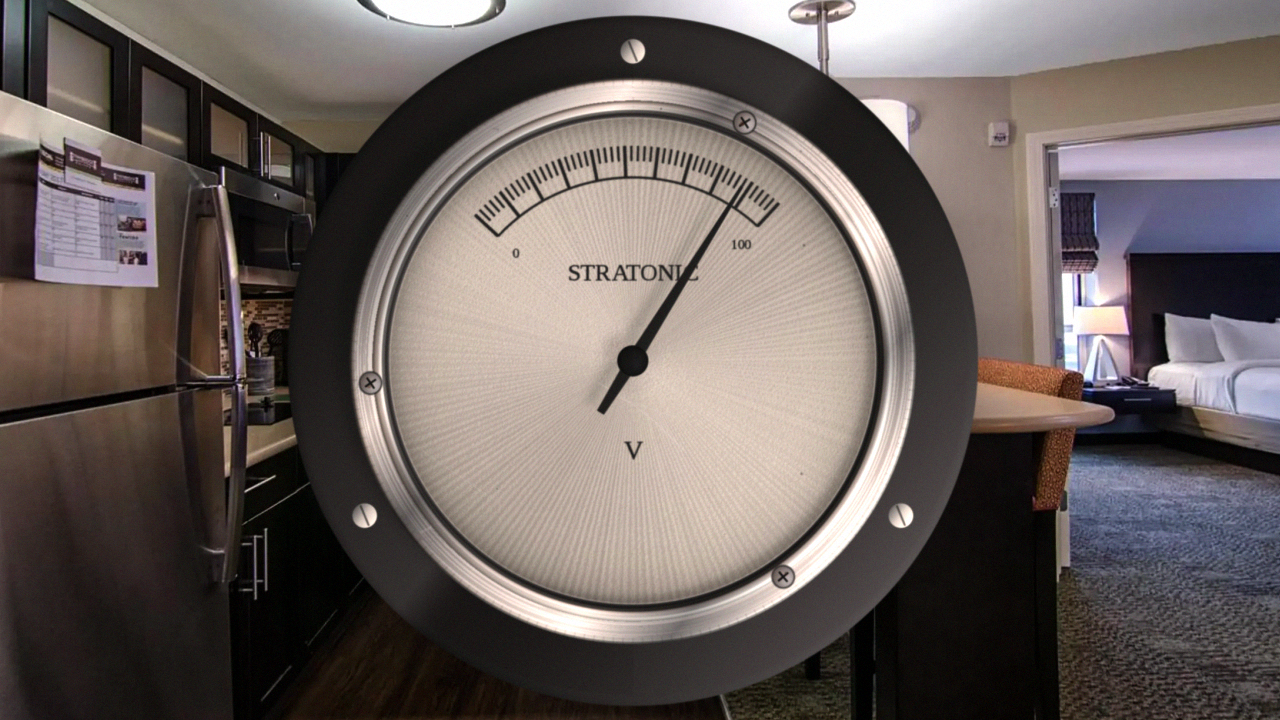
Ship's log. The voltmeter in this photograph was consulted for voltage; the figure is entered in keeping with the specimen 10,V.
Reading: 88,V
